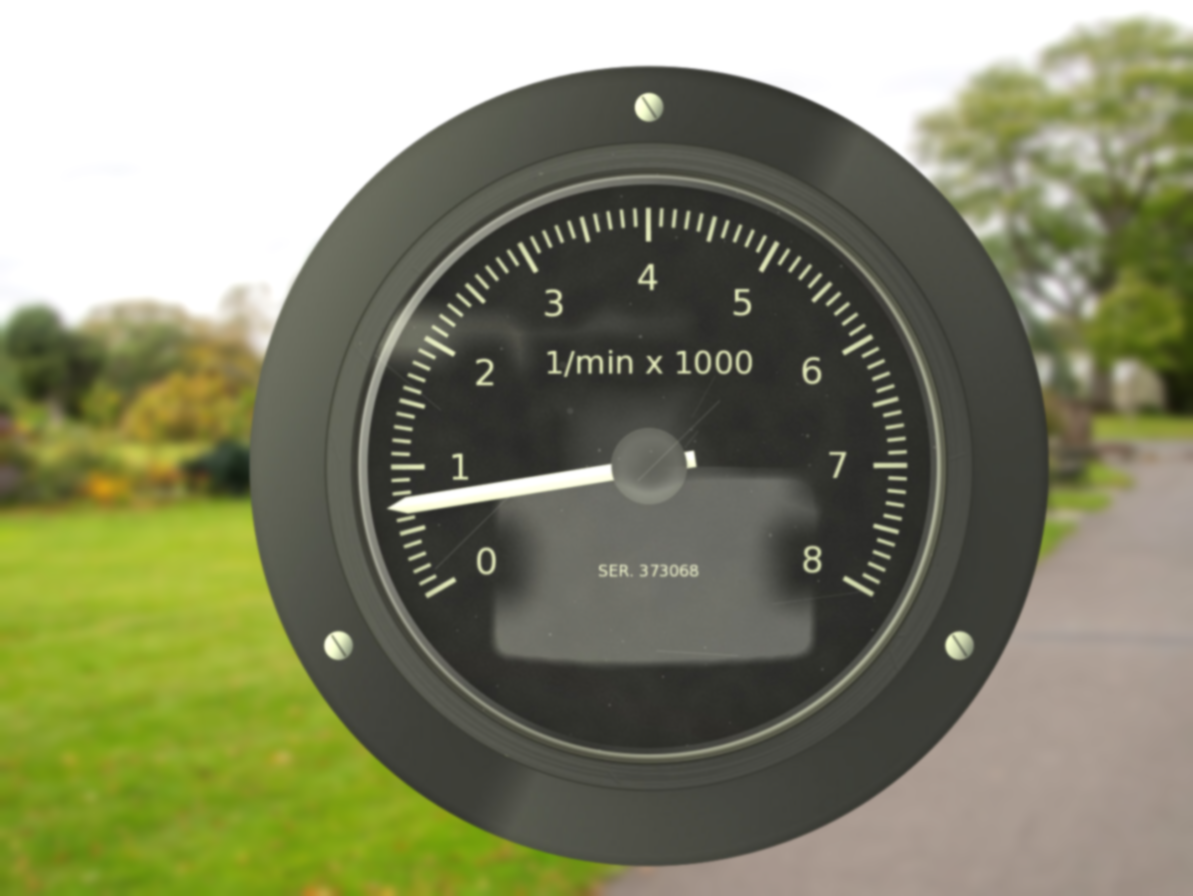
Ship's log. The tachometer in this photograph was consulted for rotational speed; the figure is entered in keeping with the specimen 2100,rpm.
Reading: 700,rpm
